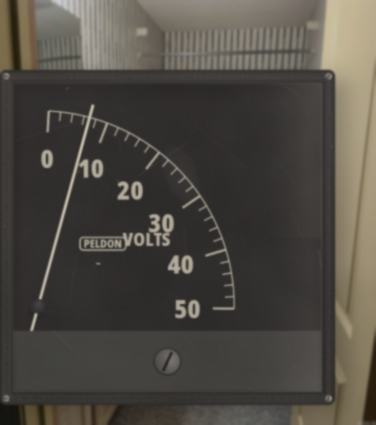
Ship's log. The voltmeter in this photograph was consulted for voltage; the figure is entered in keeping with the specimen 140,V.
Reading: 7,V
